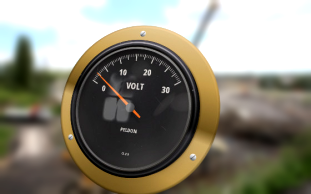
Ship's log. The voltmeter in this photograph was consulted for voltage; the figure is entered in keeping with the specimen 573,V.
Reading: 2.5,V
